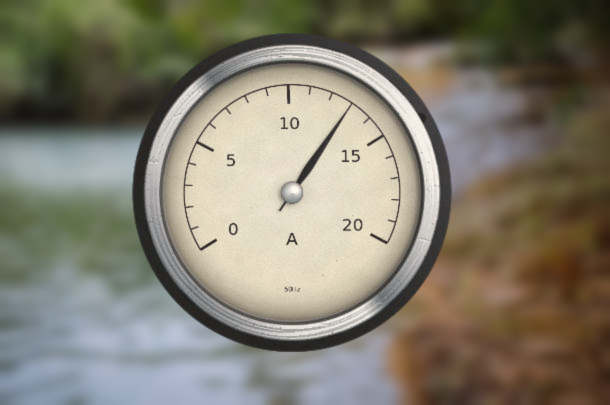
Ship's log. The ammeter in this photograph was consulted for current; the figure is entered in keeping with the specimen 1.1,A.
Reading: 13,A
